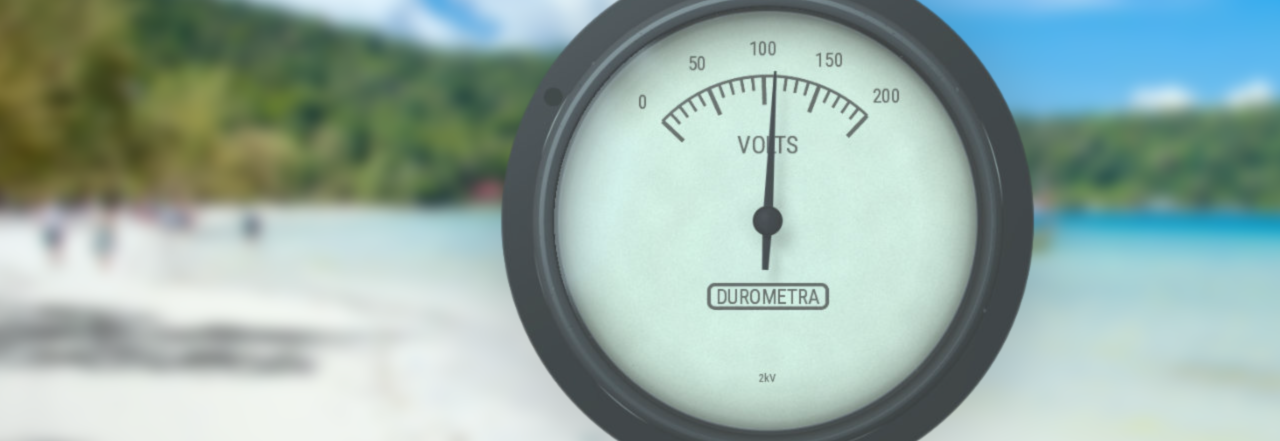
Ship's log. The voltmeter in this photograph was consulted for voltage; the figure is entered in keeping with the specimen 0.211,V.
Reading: 110,V
